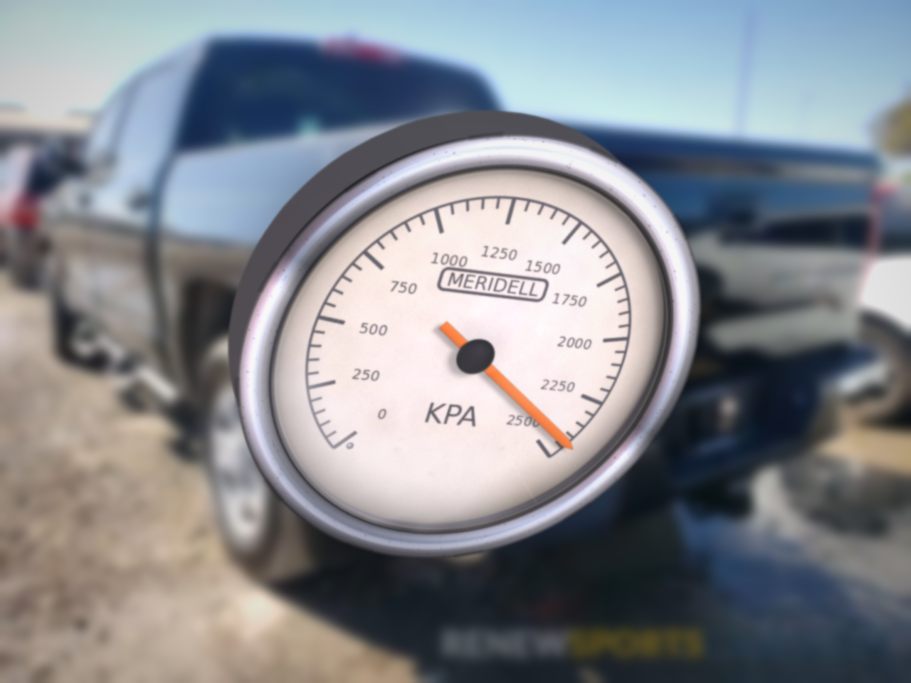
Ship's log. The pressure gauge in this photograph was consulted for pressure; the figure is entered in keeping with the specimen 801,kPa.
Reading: 2425,kPa
